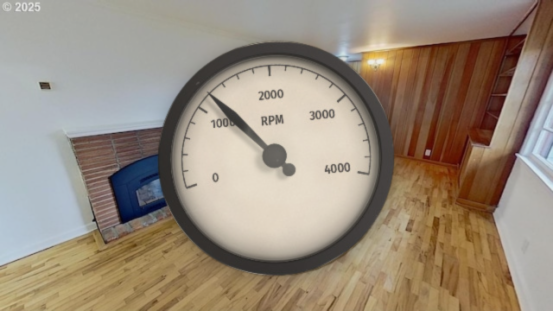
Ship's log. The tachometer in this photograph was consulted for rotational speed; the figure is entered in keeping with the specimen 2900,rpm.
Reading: 1200,rpm
